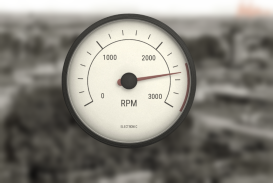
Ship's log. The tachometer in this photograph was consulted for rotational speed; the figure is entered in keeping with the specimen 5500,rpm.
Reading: 2500,rpm
